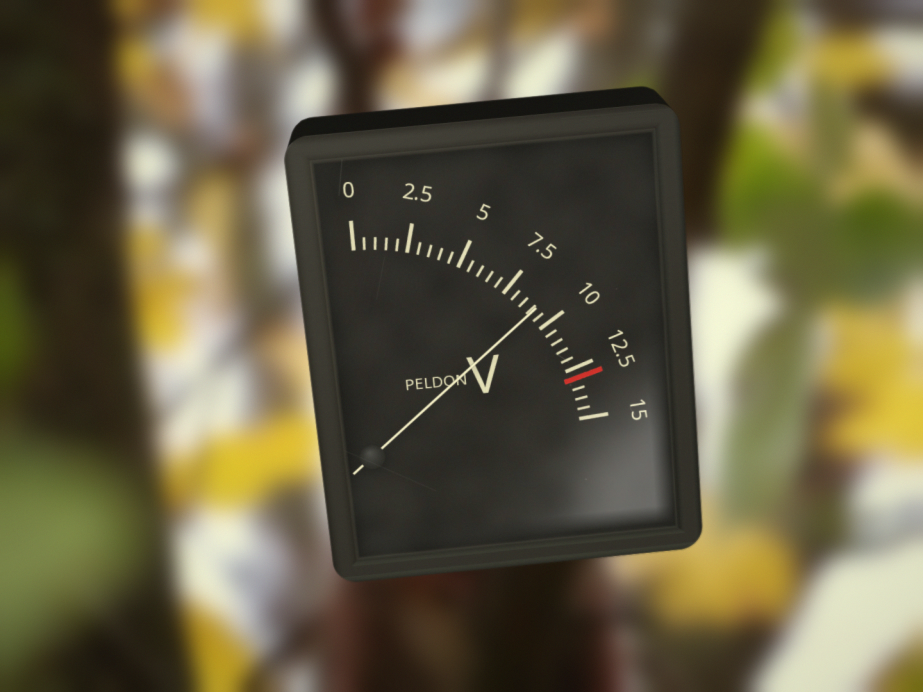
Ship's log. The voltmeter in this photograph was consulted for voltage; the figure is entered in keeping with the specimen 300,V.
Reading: 9,V
